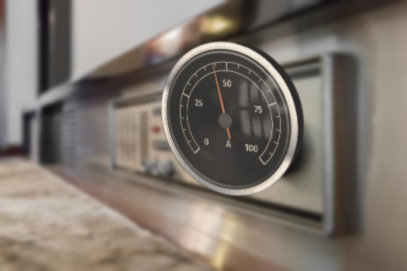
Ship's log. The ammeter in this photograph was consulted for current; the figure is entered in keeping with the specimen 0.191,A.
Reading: 45,A
